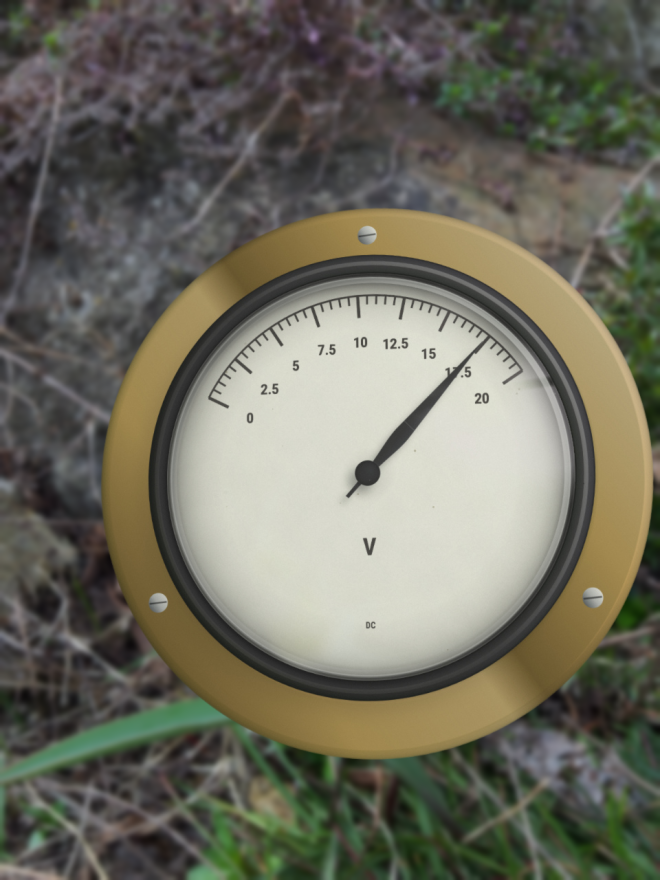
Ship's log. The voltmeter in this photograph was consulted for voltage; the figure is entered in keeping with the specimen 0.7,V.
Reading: 17.5,V
